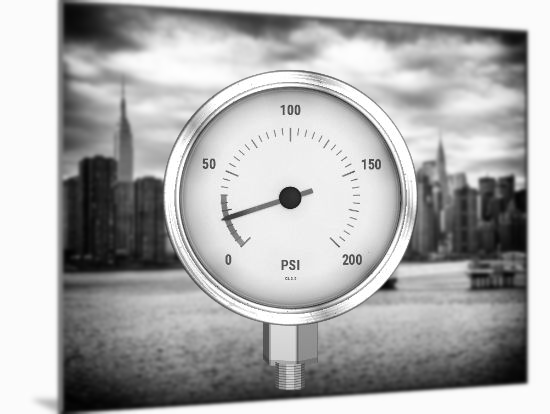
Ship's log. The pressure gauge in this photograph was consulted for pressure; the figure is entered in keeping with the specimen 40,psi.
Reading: 20,psi
